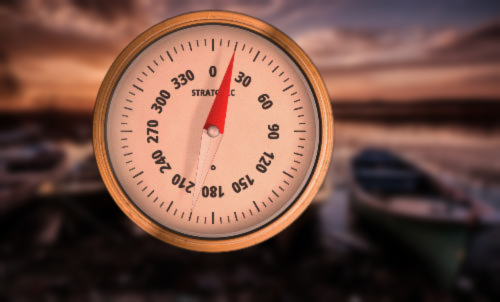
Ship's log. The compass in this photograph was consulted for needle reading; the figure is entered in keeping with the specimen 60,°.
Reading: 15,°
